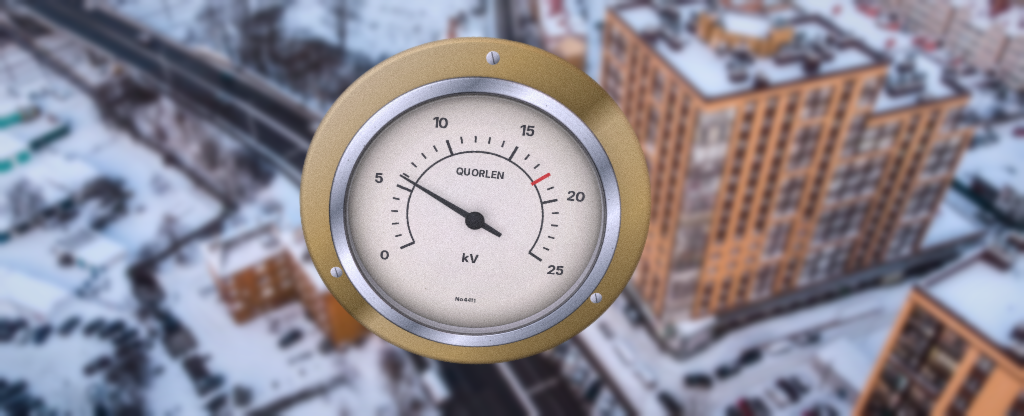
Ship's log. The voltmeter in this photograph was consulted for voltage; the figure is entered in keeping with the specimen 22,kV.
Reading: 6,kV
